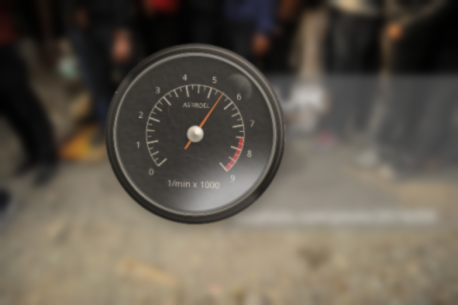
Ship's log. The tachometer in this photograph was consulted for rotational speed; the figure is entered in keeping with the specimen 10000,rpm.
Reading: 5500,rpm
